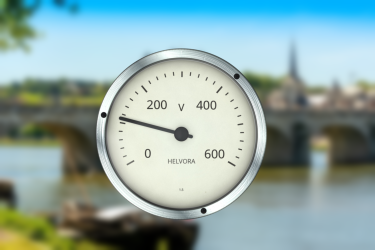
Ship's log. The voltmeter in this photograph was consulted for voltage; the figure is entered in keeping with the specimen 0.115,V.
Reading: 110,V
